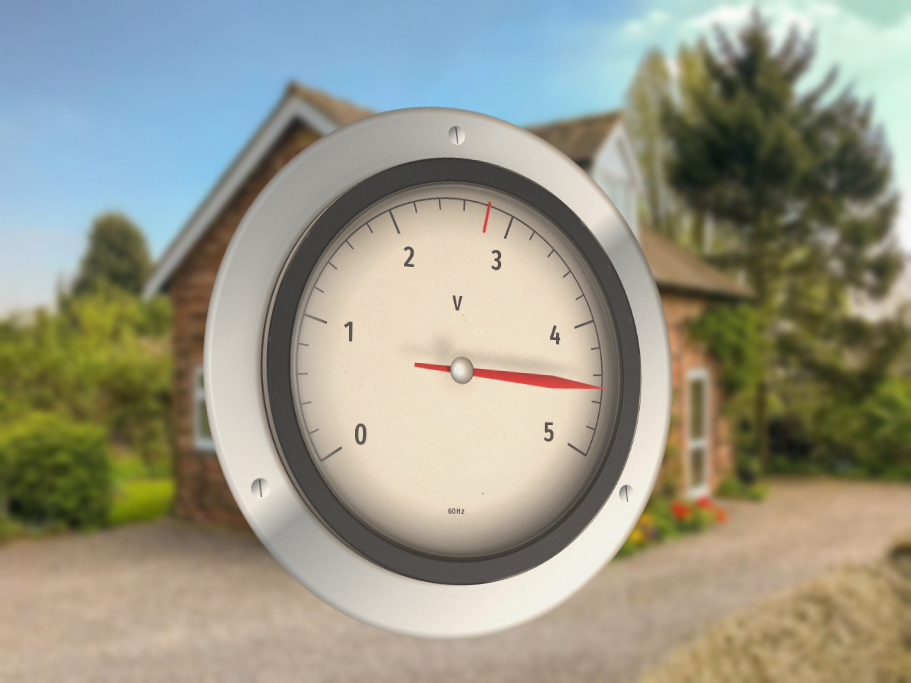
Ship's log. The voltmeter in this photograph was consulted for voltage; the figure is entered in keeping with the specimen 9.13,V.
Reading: 4.5,V
